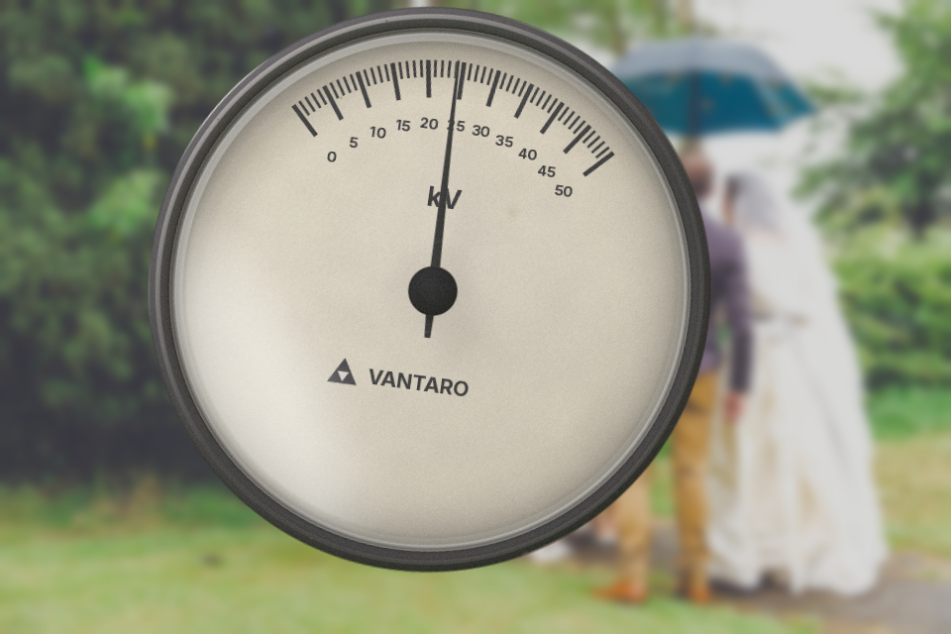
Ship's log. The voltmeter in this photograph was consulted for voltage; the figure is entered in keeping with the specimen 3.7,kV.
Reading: 24,kV
